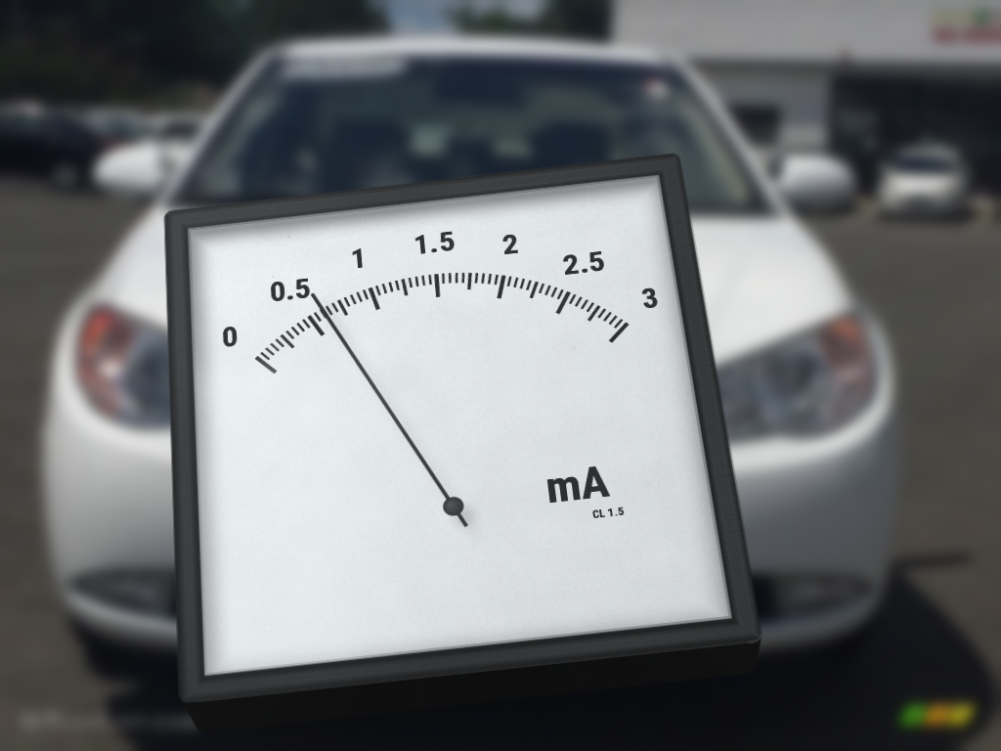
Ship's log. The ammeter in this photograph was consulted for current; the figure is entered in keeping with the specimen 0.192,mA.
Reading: 0.6,mA
